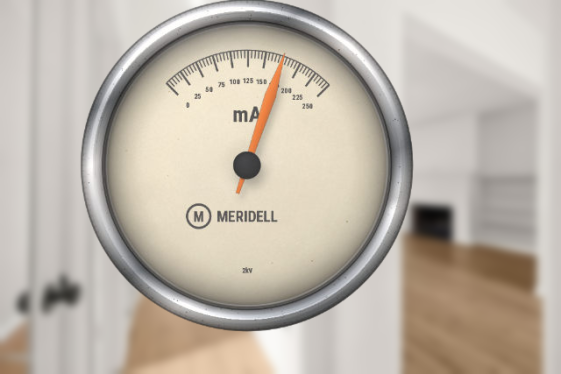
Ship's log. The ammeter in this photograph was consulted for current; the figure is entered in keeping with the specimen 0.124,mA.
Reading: 175,mA
